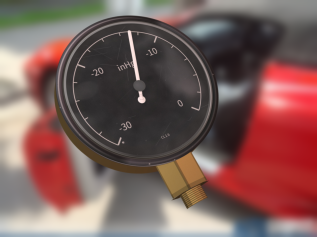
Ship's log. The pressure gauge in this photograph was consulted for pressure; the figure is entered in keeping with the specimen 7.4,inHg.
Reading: -13,inHg
